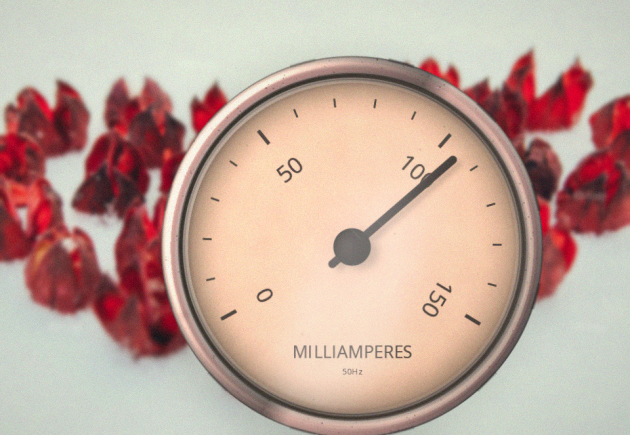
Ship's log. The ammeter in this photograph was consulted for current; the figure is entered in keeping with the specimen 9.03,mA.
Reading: 105,mA
